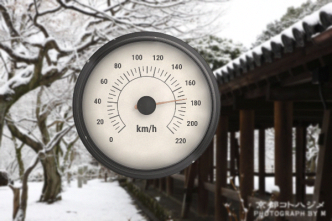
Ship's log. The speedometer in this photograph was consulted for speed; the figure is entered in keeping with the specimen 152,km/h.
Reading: 175,km/h
